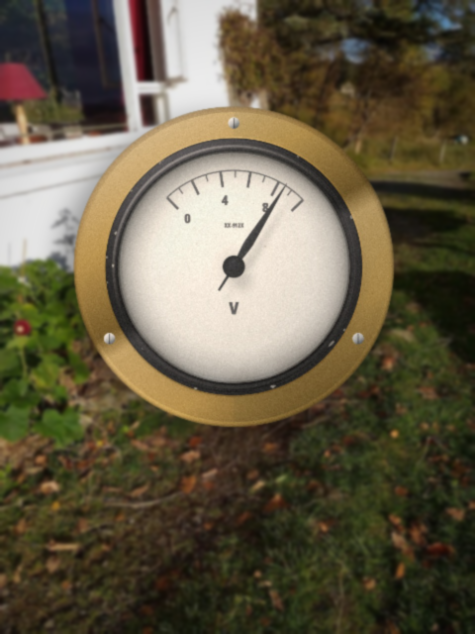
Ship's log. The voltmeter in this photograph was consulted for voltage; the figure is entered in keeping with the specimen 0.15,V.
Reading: 8.5,V
